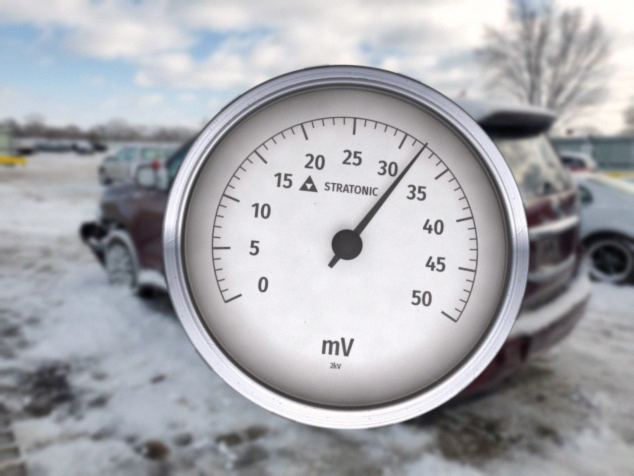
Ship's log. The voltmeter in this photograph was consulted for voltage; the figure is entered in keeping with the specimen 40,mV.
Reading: 32,mV
